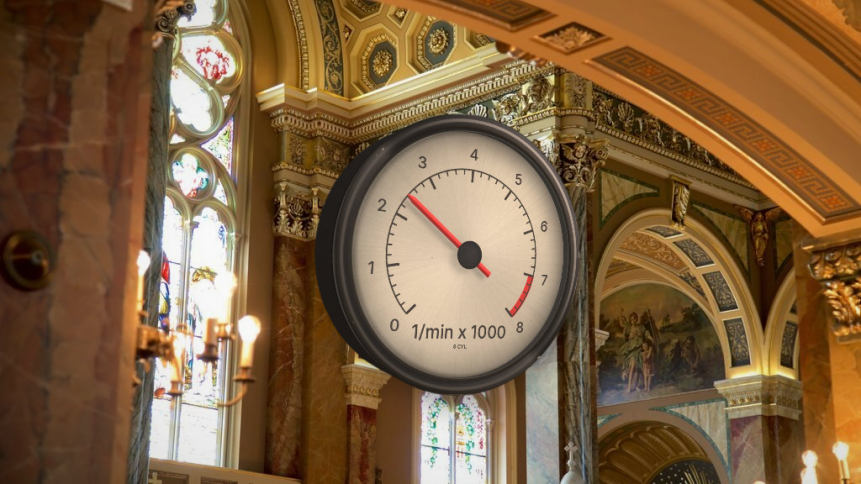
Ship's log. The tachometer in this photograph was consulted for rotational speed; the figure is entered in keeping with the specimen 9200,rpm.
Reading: 2400,rpm
